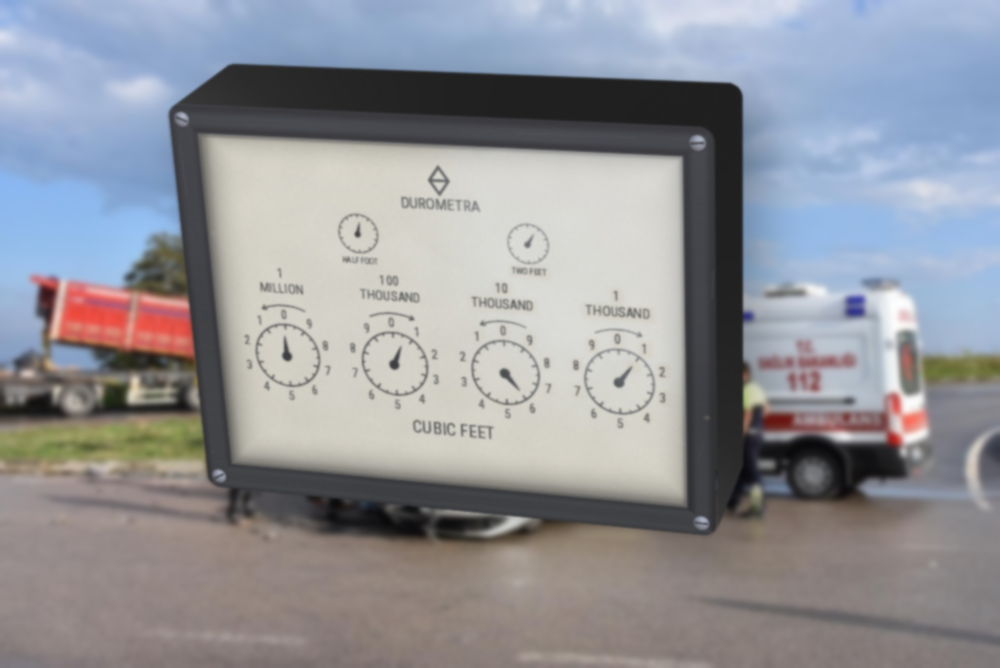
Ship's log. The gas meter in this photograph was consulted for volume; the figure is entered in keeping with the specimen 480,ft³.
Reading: 6100,ft³
